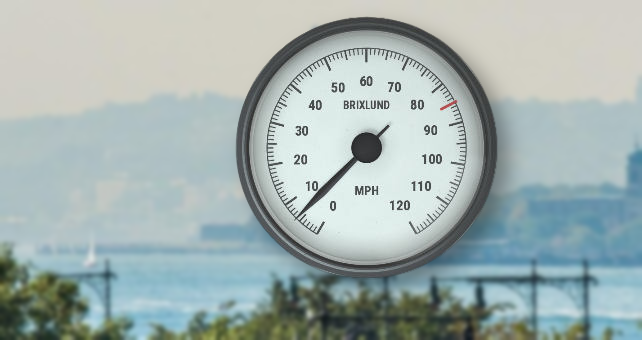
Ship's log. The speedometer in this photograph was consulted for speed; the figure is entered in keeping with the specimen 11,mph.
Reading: 6,mph
